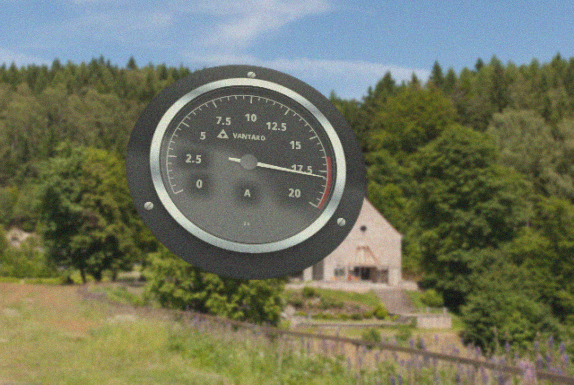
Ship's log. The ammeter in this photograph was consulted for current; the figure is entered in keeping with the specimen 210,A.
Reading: 18,A
